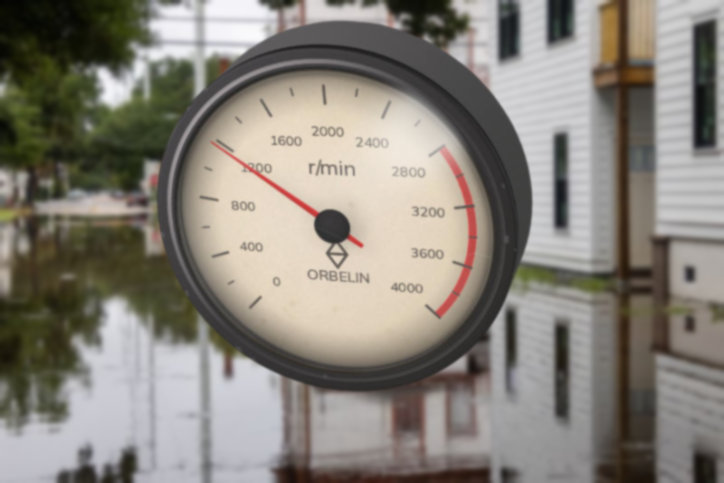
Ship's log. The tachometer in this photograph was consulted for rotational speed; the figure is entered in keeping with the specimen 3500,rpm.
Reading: 1200,rpm
